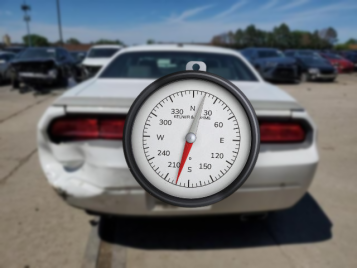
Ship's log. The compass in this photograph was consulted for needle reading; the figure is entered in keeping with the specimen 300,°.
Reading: 195,°
